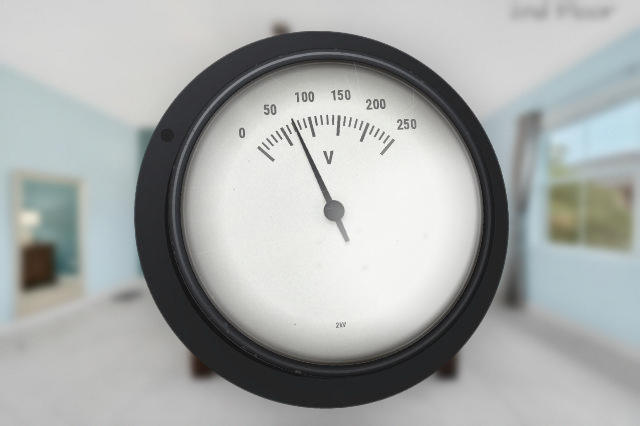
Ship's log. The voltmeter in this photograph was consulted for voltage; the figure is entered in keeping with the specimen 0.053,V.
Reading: 70,V
